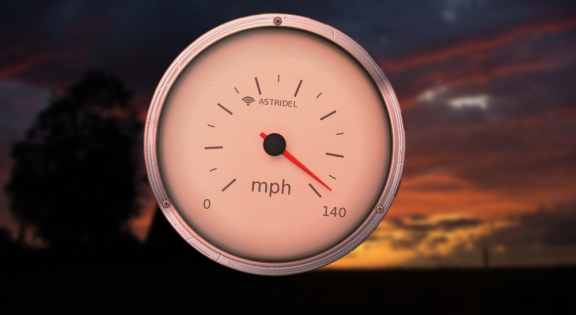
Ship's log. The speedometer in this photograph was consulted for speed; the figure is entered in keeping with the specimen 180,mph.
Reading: 135,mph
